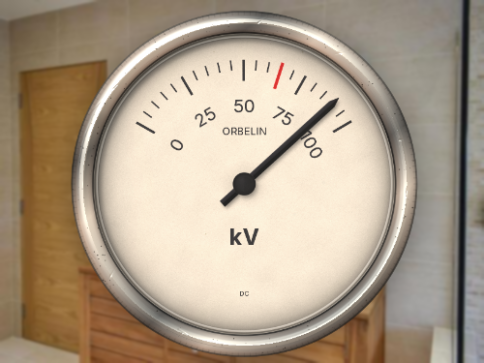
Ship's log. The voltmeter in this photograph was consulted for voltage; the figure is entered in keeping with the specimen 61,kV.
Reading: 90,kV
